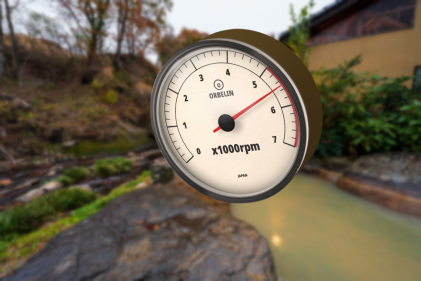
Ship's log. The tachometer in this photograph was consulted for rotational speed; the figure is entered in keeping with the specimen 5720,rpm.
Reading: 5500,rpm
